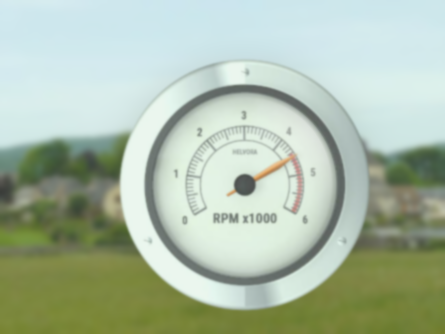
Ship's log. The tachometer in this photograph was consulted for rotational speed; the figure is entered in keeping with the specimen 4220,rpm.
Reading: 4500,rpm
